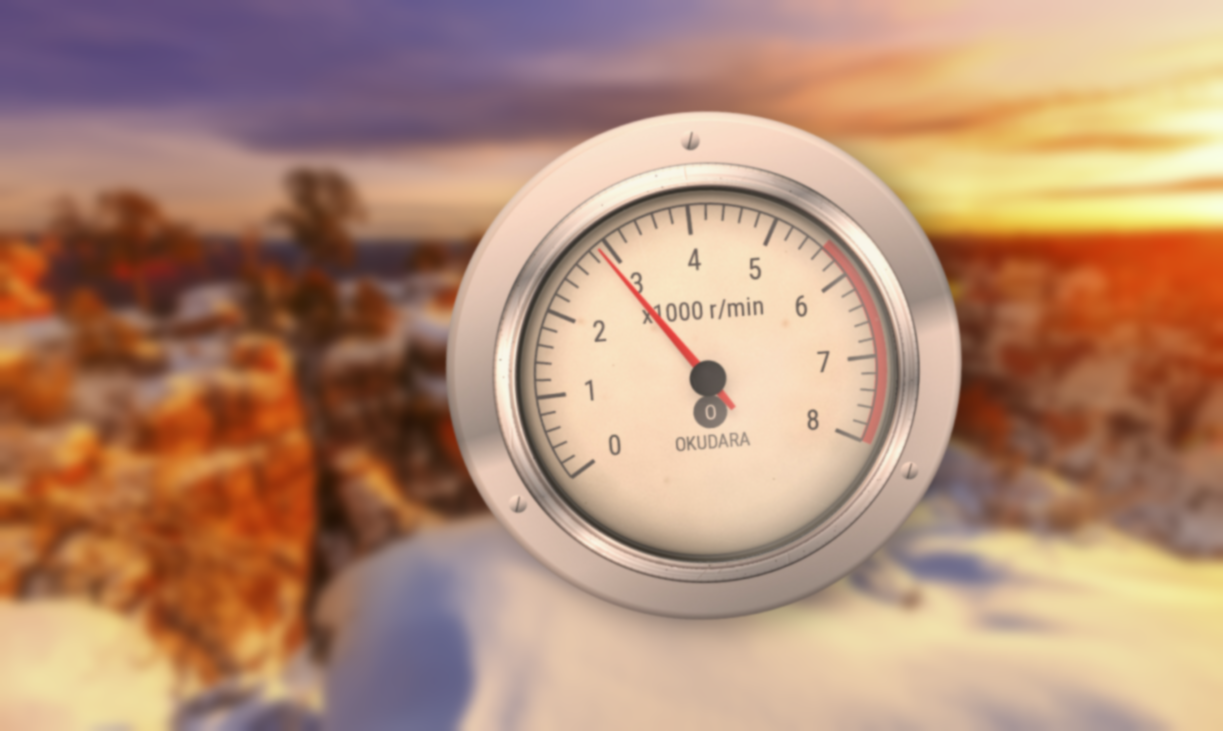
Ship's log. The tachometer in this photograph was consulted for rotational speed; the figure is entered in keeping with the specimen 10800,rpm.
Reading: 2900,rpm
